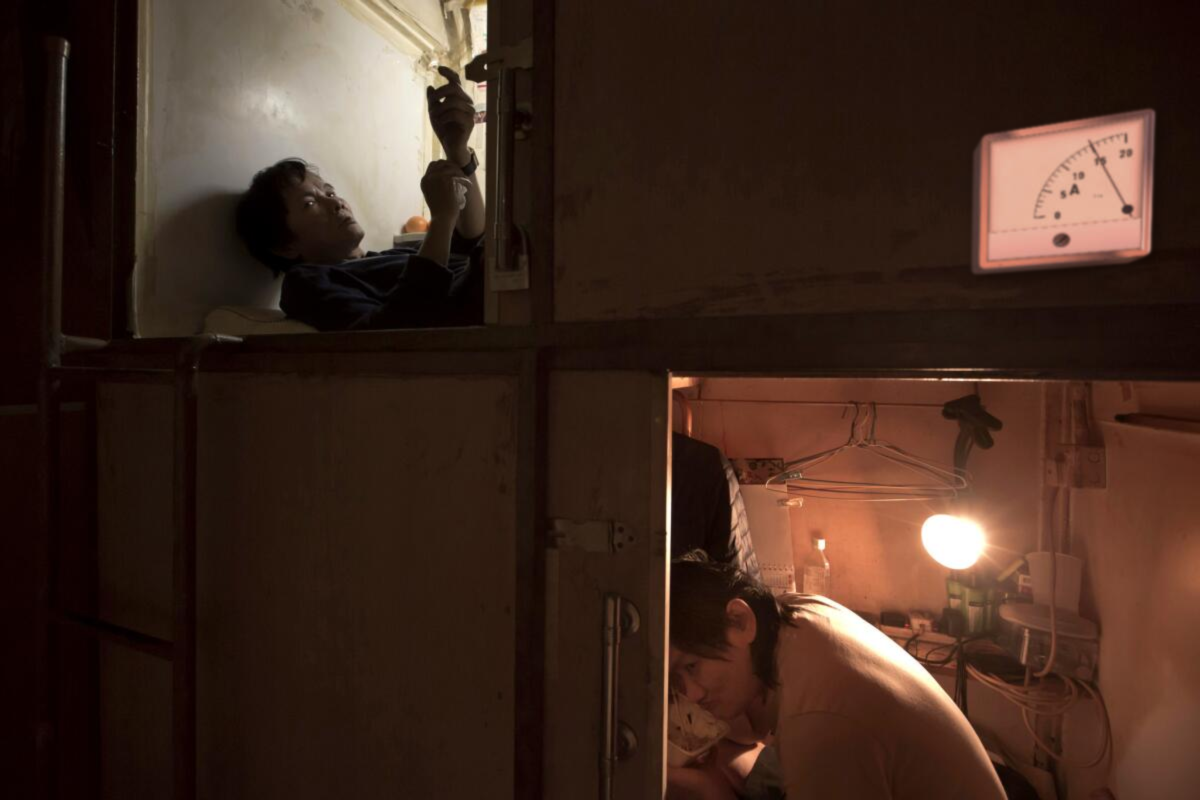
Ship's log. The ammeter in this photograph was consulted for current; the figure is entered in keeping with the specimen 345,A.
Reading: 15,A
